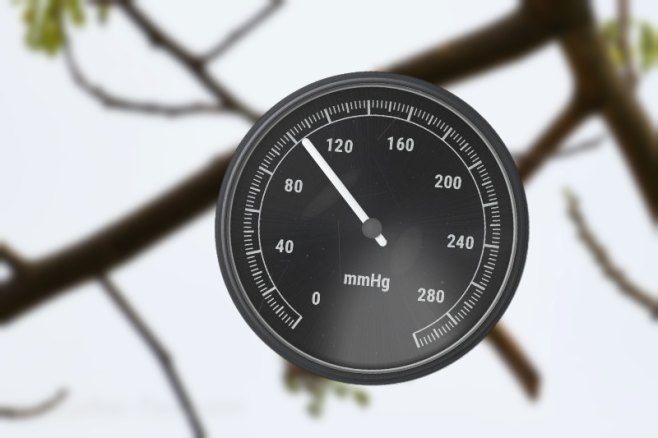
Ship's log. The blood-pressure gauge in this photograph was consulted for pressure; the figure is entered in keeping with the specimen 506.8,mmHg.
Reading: 104,mmHg
